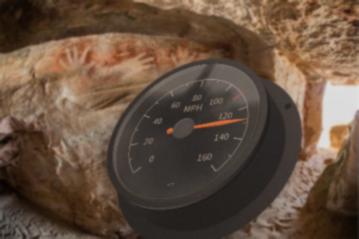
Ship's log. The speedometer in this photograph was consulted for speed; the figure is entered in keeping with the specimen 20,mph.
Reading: 130,mph
